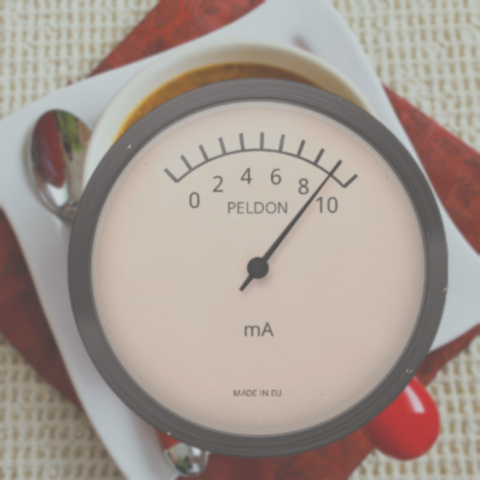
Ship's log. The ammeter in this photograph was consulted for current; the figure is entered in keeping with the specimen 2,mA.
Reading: 9,mA
